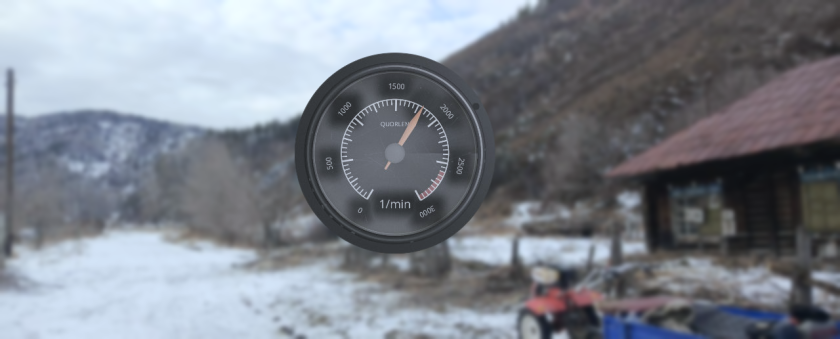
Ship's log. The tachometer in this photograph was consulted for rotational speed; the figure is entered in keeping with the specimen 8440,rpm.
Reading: 1800,rpm
